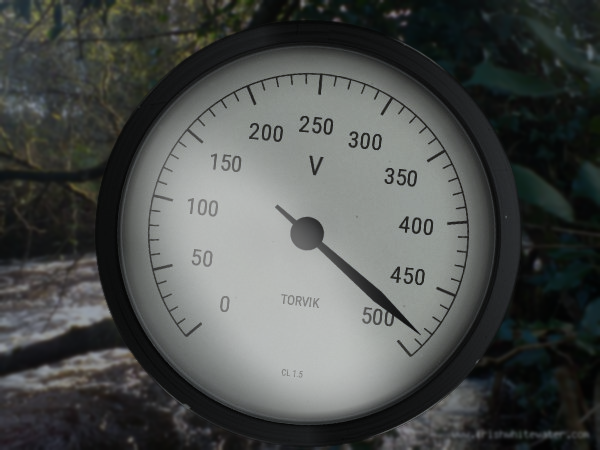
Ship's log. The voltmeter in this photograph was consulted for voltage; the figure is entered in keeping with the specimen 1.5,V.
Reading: 485,V
